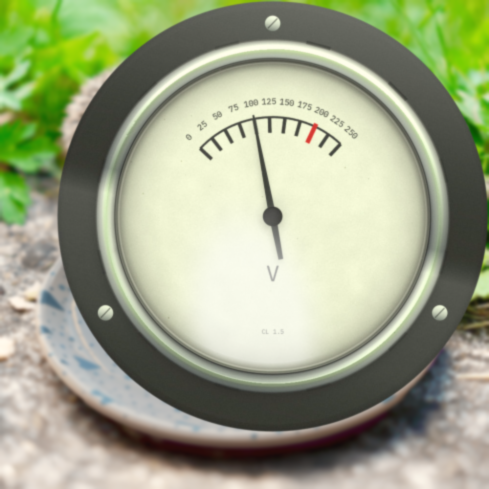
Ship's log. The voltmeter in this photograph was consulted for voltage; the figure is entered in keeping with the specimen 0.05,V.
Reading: 100,V
